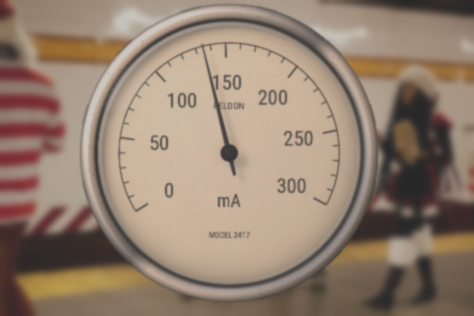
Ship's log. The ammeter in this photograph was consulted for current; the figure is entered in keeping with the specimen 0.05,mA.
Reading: 135,mA
